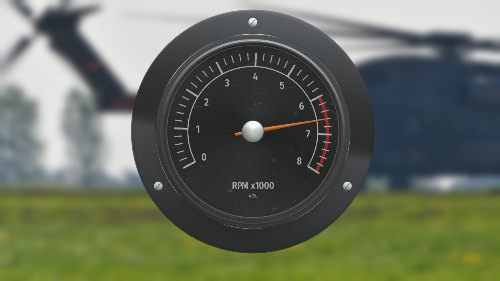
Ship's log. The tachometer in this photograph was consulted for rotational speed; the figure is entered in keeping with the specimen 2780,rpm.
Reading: 6600,rpm
